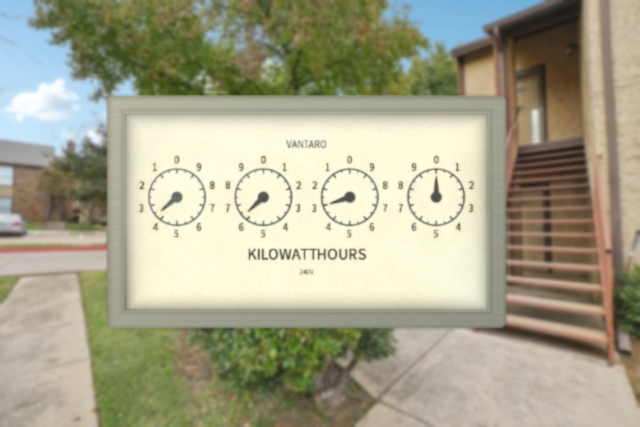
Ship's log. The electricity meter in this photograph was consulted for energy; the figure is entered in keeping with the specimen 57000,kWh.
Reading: 3630,kWh
